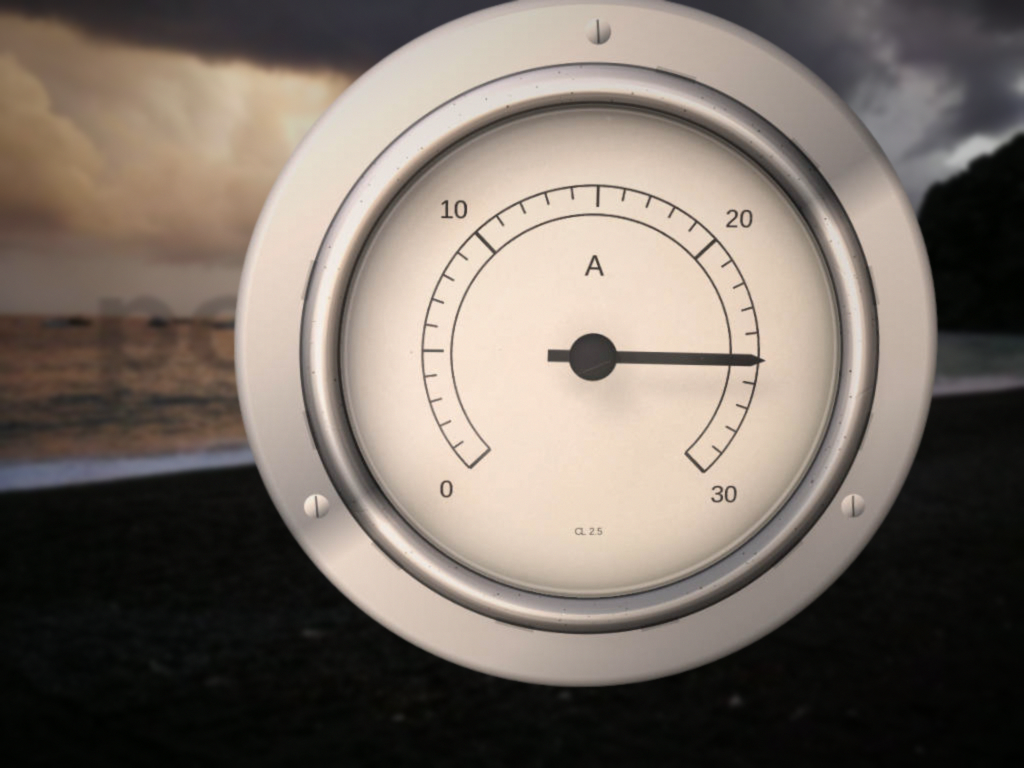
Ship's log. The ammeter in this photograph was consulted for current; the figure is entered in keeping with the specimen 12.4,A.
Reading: 25,A
